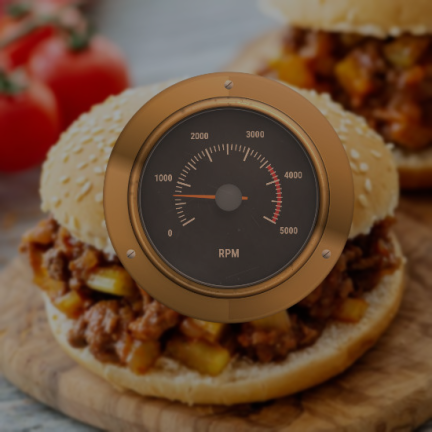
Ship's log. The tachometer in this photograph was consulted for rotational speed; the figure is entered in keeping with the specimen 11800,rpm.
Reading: 700,rpm
